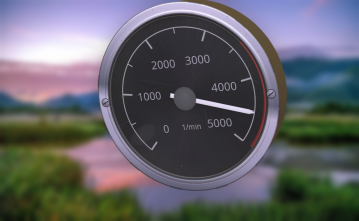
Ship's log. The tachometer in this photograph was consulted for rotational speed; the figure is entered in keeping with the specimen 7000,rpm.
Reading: 4500,rpm
